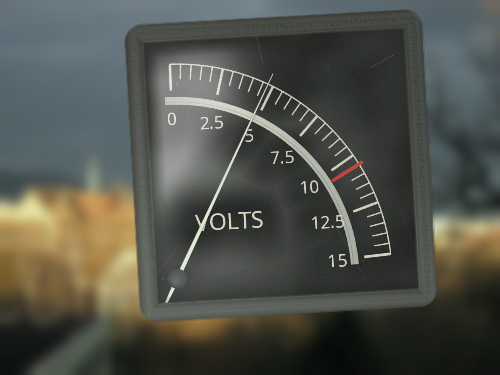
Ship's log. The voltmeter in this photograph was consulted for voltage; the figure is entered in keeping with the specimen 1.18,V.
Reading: 4.75,V
